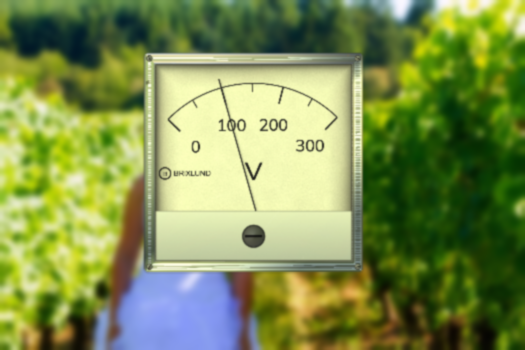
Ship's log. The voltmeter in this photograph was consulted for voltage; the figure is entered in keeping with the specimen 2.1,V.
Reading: 100,V
